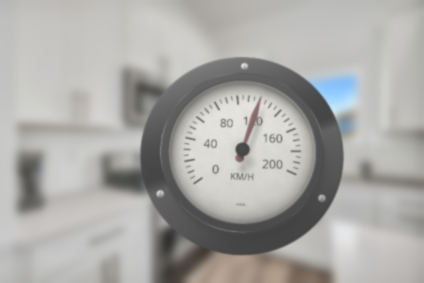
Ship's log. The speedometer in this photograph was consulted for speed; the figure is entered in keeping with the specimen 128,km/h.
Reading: 120,km/h
